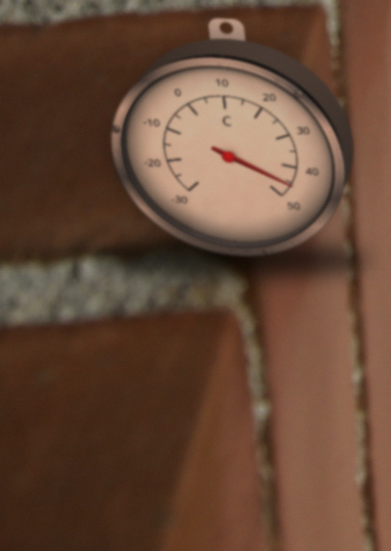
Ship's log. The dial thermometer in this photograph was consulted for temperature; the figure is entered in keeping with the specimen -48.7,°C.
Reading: 45,°C
